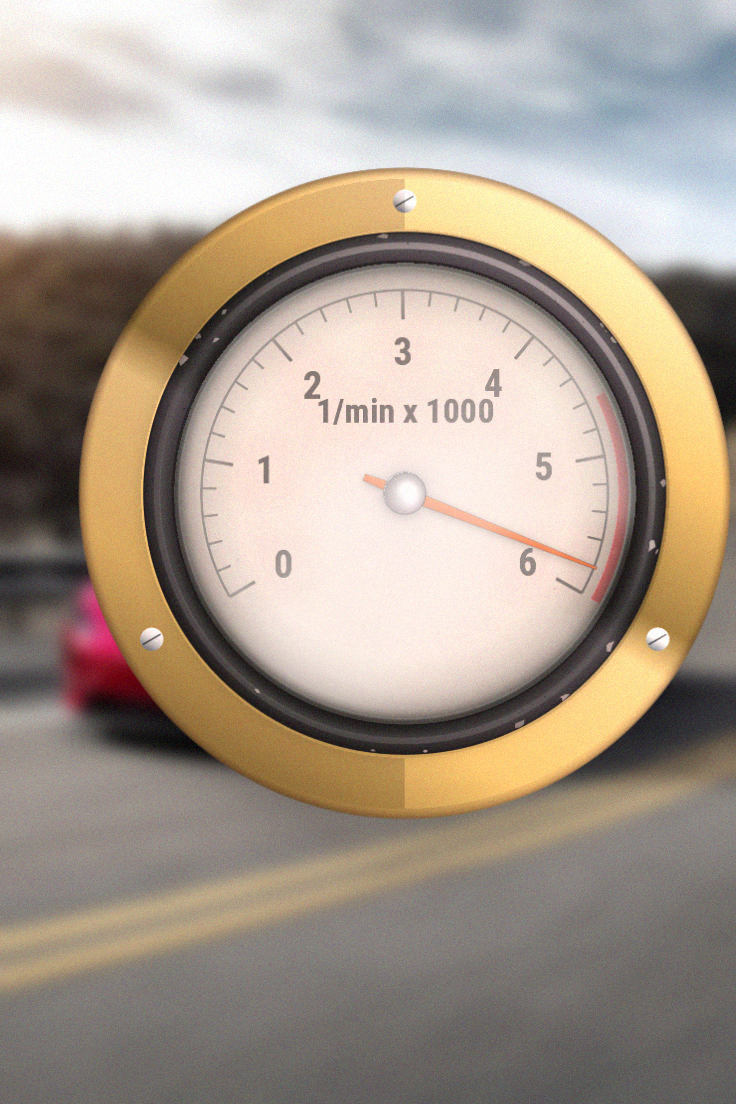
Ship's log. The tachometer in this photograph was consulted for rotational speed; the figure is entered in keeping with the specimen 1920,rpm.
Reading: 5800,rpm
